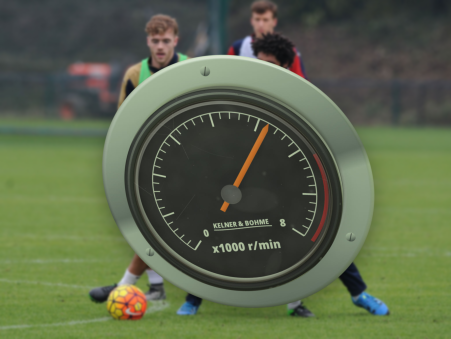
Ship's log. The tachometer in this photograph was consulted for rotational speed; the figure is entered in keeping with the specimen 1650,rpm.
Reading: 5200,rpm
